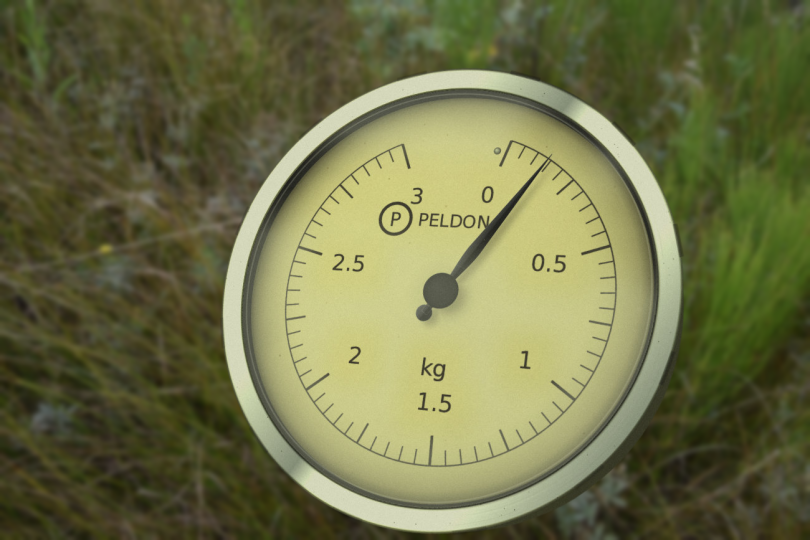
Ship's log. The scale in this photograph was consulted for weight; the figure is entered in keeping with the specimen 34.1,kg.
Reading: 0.15,kg
